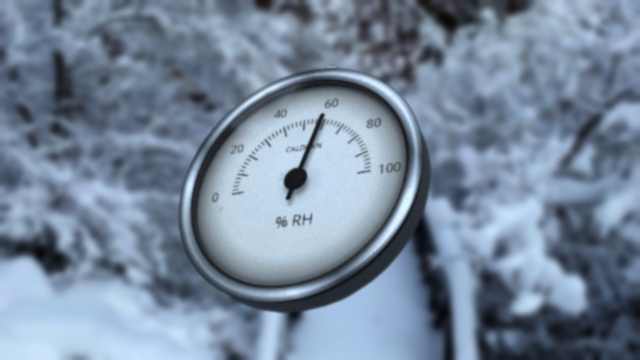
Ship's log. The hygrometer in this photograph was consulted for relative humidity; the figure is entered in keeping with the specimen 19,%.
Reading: 60,%
